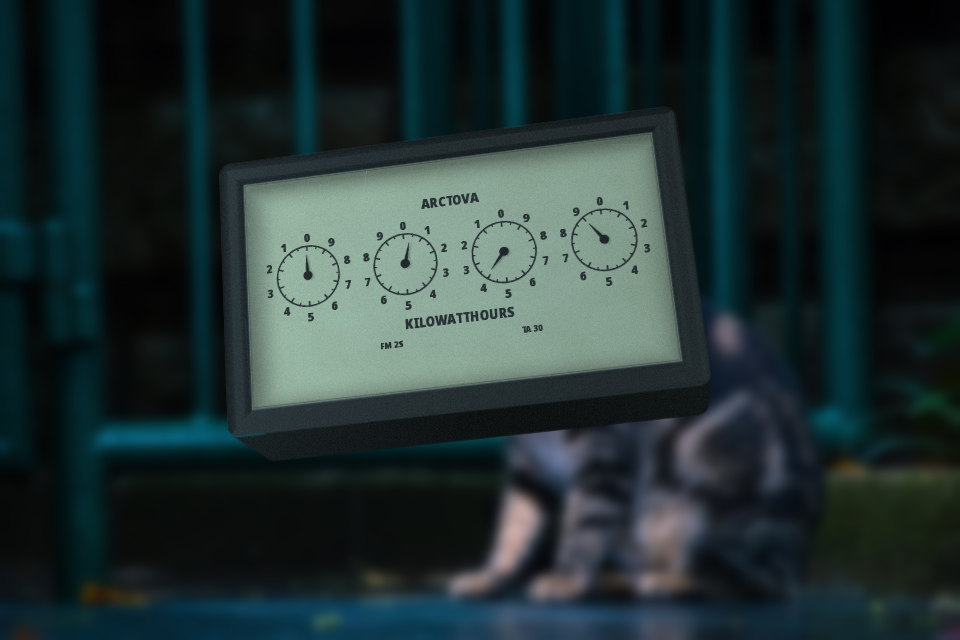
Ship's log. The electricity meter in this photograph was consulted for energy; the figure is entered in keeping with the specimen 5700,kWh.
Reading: 39,kWh
